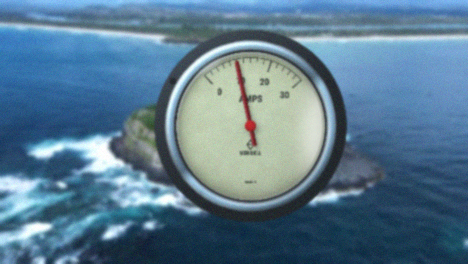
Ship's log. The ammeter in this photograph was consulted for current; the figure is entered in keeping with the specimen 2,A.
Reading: 10,A
